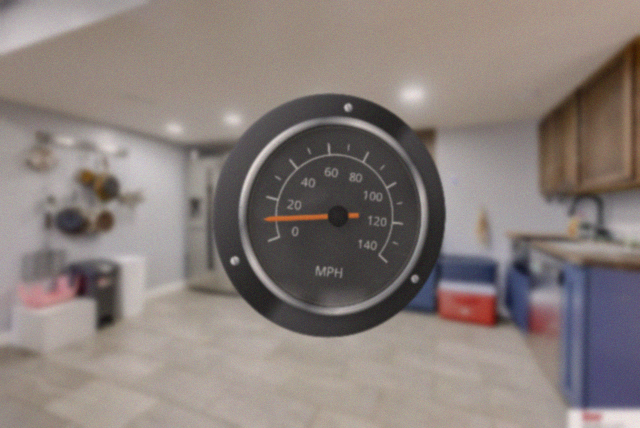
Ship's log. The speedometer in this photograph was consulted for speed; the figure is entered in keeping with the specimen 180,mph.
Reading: 10,mph
